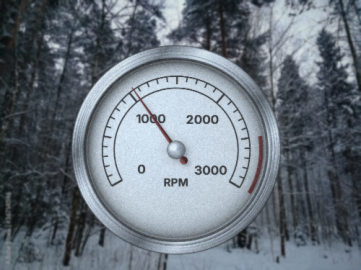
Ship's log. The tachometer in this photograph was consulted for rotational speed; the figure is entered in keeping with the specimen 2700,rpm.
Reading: 1050,rpm
